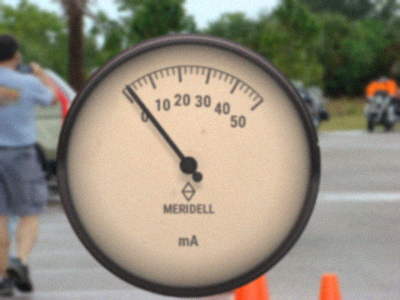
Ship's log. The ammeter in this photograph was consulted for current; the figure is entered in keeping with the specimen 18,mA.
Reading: 2,mA
